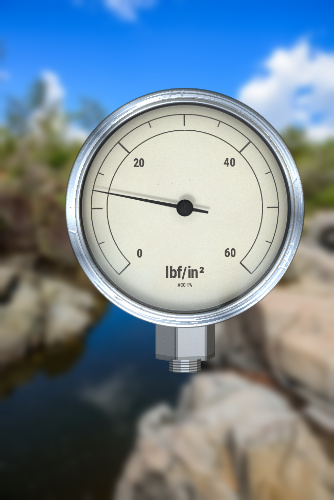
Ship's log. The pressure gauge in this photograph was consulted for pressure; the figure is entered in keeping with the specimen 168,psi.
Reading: 12.5,psi
